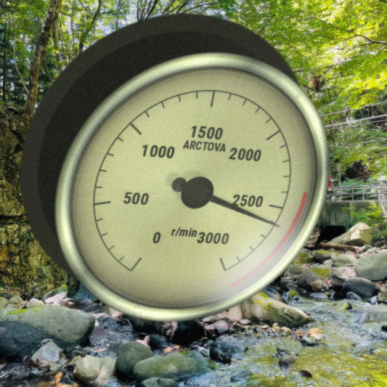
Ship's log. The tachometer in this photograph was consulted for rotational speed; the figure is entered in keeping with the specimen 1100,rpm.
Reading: 2600,rpm
